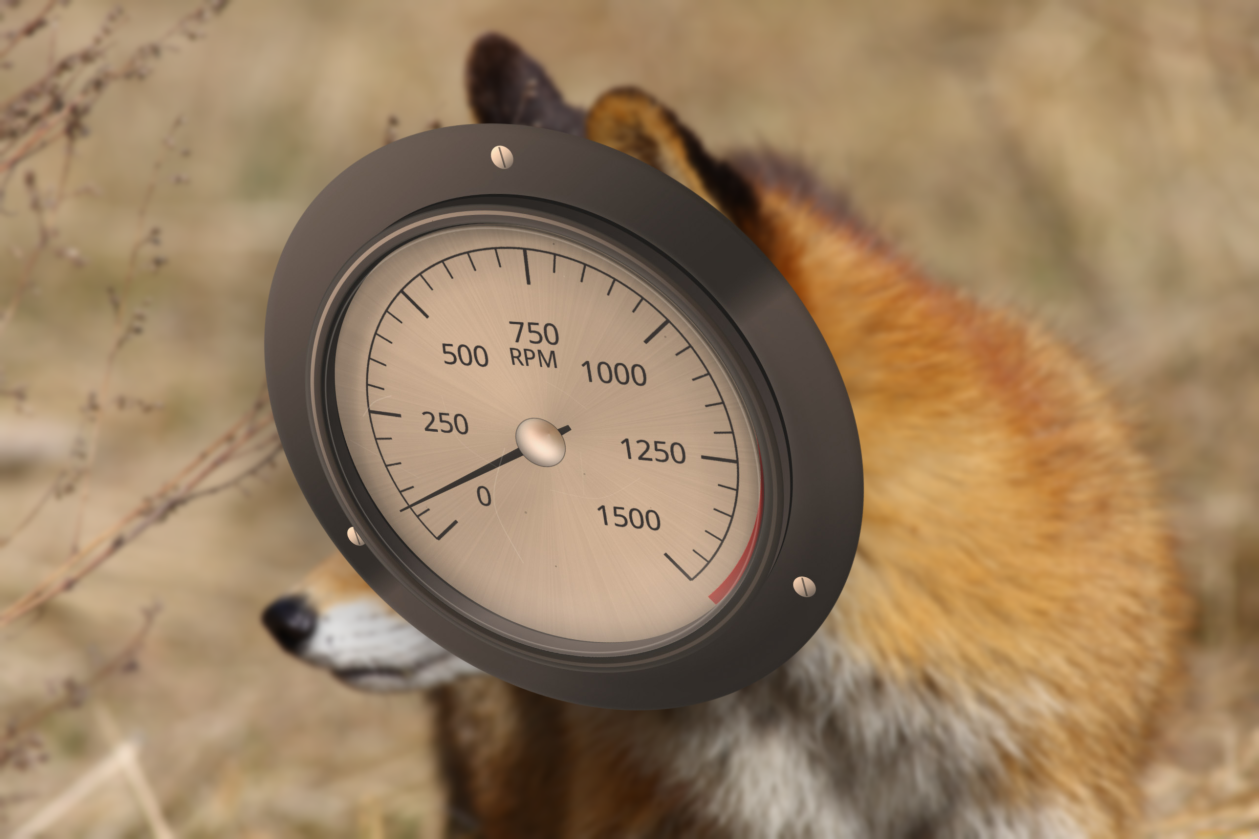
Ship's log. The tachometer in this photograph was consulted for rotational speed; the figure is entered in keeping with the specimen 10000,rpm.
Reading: 75,rpm
